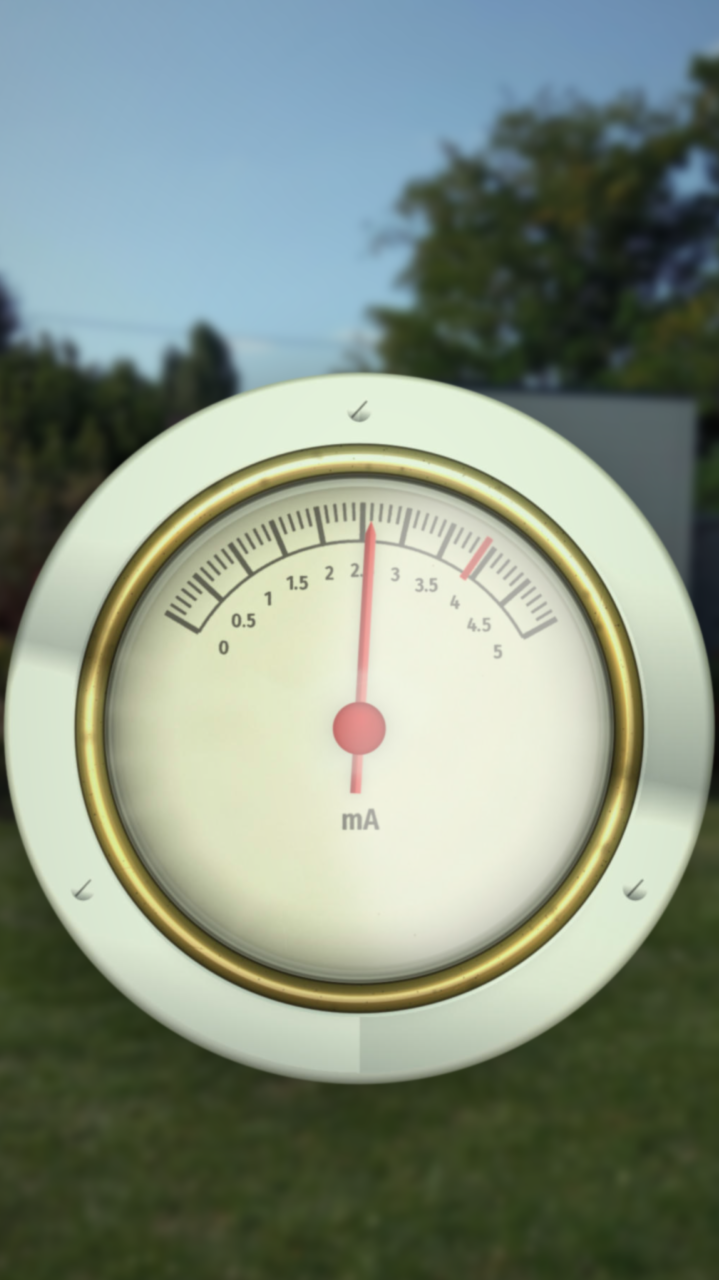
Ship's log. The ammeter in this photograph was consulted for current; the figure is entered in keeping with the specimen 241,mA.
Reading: 2.6,mA
